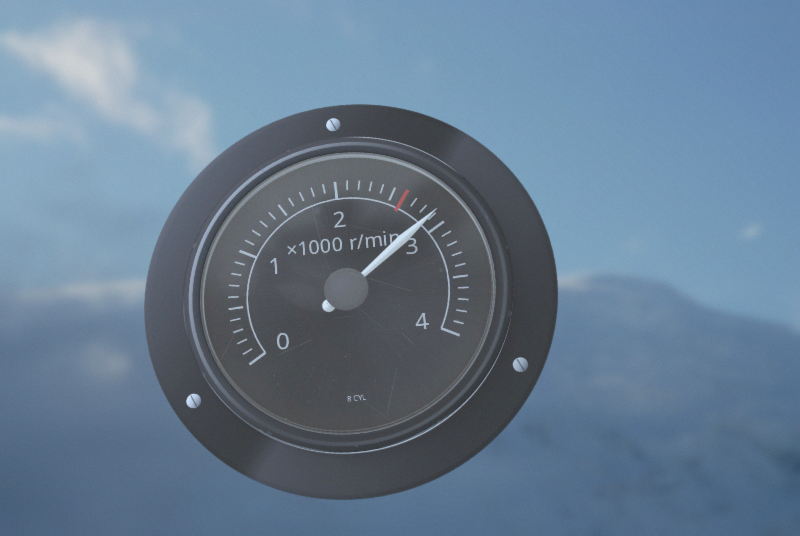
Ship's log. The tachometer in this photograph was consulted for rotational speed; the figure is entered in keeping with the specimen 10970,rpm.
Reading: 2900,rpm
